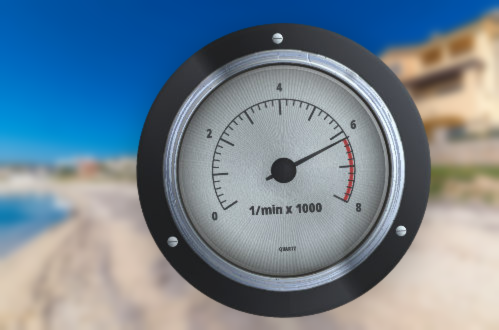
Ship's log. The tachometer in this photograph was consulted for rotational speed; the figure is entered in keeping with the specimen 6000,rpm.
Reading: 6200,rpm
